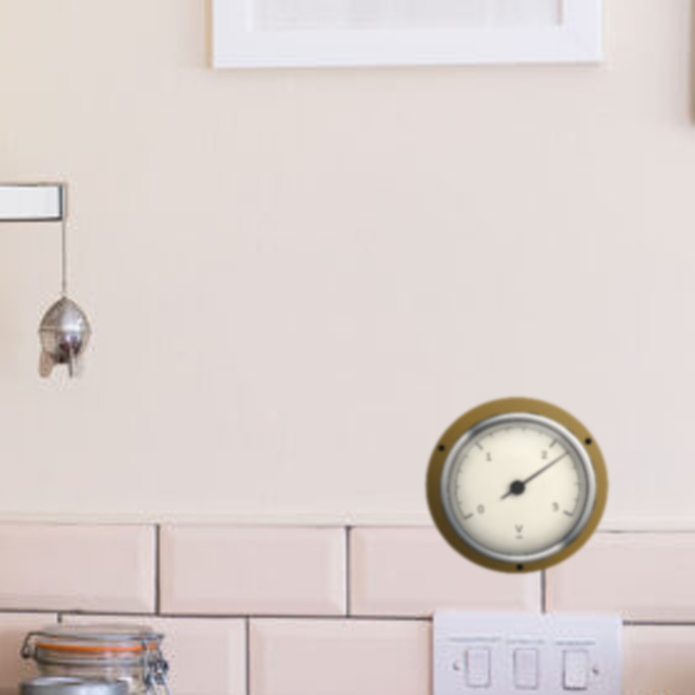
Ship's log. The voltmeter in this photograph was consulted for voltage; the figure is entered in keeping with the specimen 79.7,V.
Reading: 2.2,V
